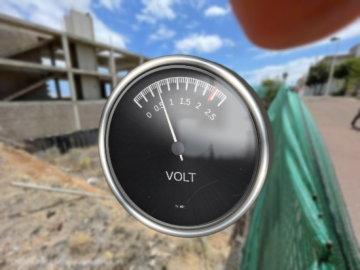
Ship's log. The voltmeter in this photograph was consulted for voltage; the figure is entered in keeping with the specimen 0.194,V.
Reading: 0.75,V
